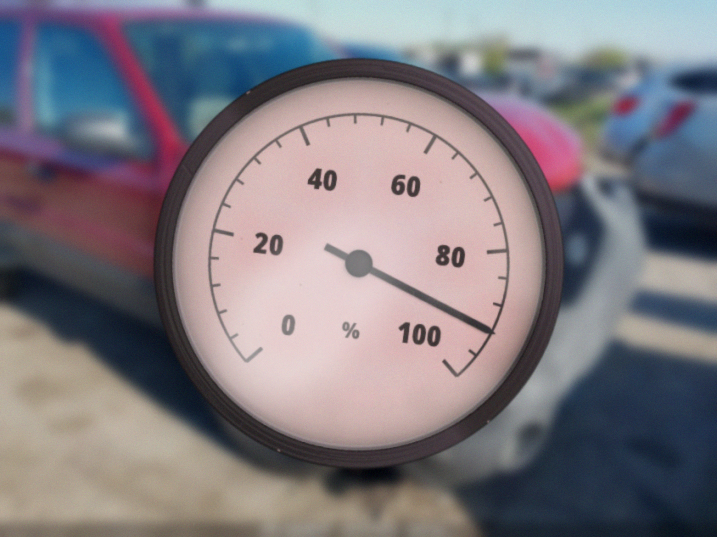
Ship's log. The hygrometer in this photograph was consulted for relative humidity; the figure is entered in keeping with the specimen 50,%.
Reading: 92,%
